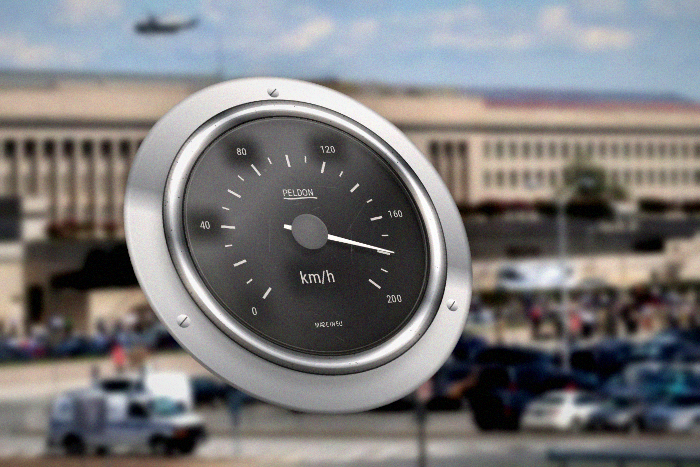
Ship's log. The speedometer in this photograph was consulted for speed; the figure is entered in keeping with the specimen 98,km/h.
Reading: 180,km/h
